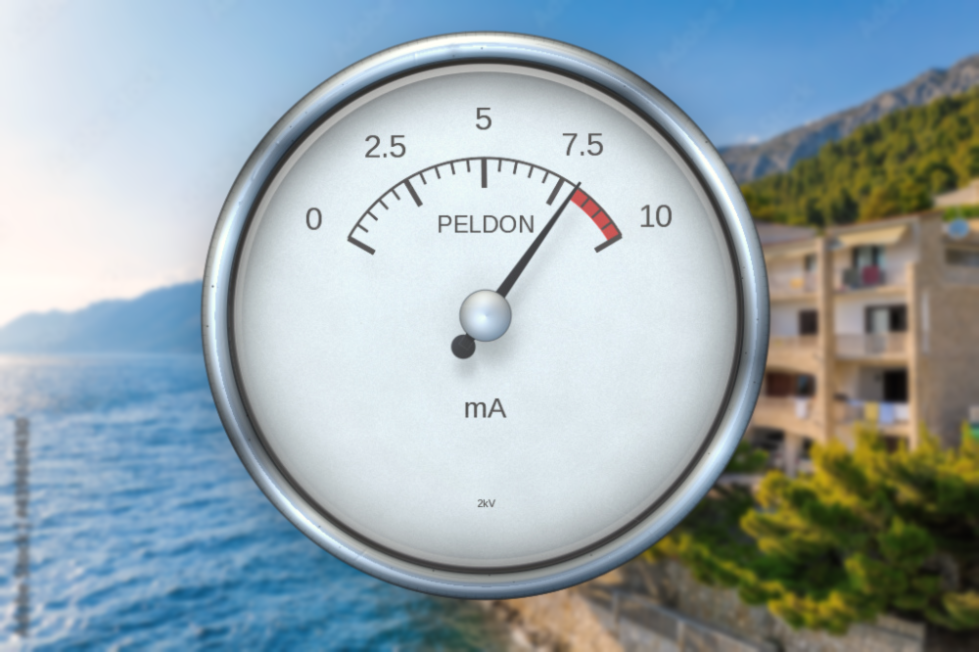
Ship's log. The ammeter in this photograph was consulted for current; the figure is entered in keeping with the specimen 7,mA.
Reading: 8,mA
